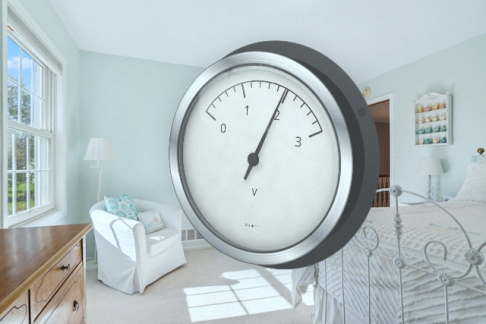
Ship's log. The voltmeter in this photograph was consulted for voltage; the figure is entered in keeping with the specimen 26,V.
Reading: 2,V
